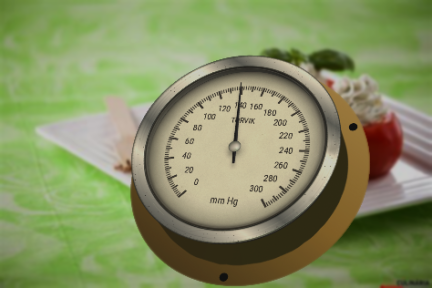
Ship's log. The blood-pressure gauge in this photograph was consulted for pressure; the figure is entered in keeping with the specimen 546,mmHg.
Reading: 140,mmHg
